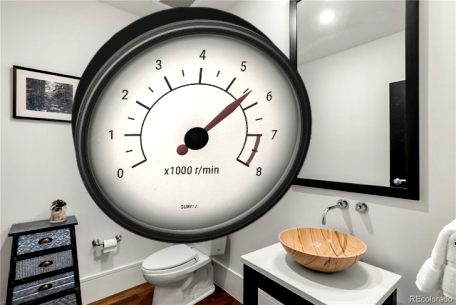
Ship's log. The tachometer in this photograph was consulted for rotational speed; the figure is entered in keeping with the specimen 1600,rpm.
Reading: 5500,rpm
